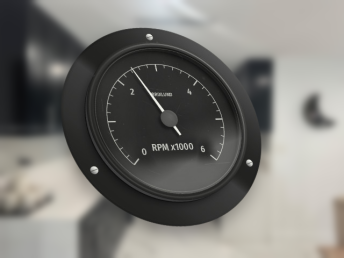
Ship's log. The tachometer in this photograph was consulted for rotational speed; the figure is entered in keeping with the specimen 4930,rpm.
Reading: 2400,rpm
